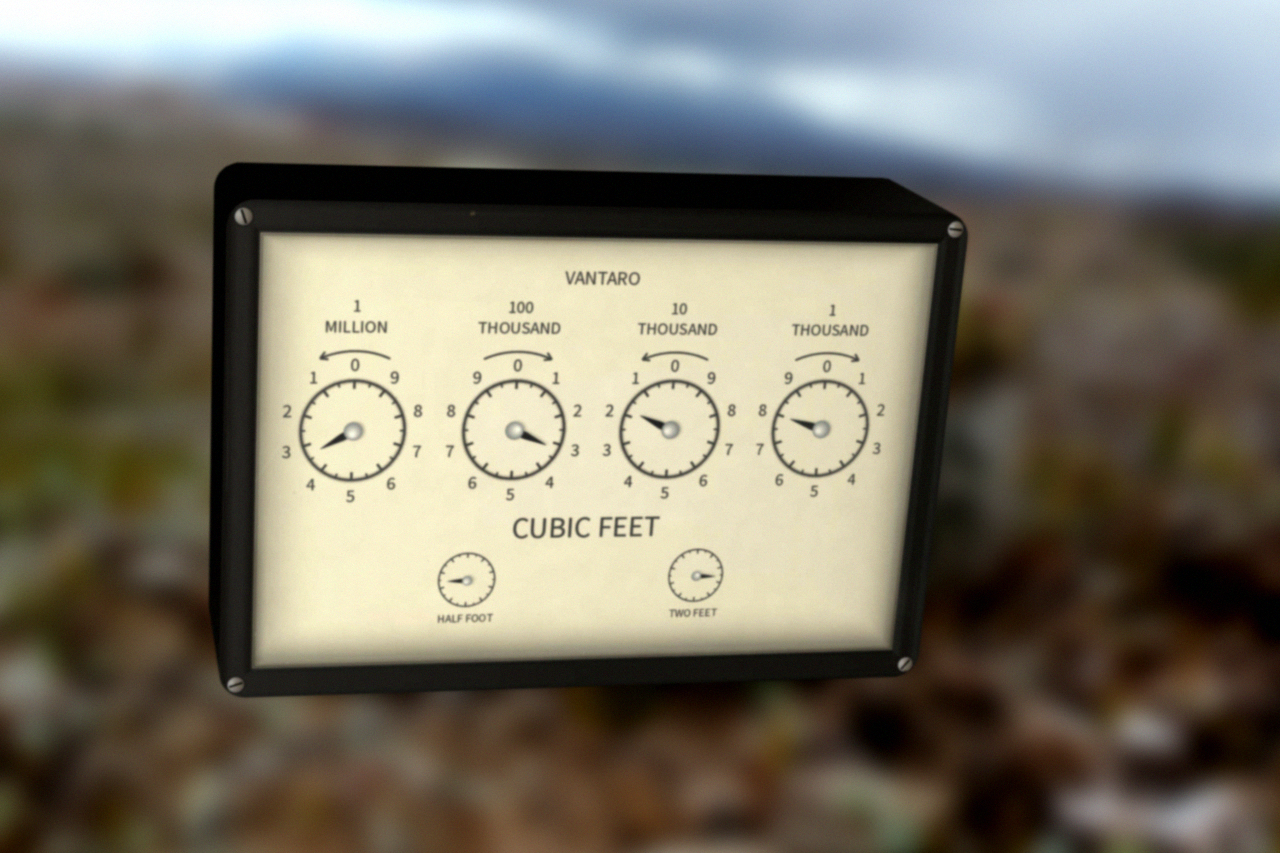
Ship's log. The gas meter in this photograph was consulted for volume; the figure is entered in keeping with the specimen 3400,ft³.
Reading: 331800,ft³
